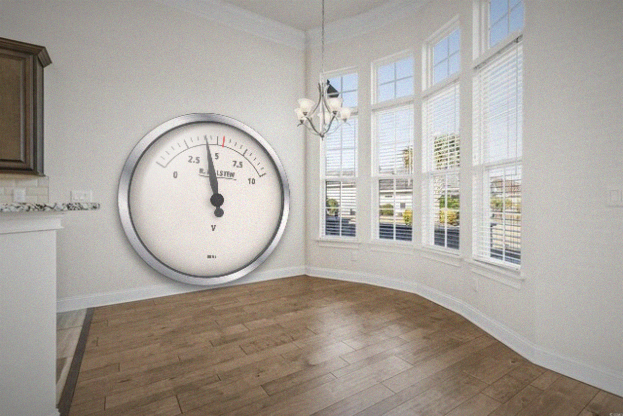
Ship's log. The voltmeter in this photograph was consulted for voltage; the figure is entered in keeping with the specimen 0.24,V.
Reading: 4,V
